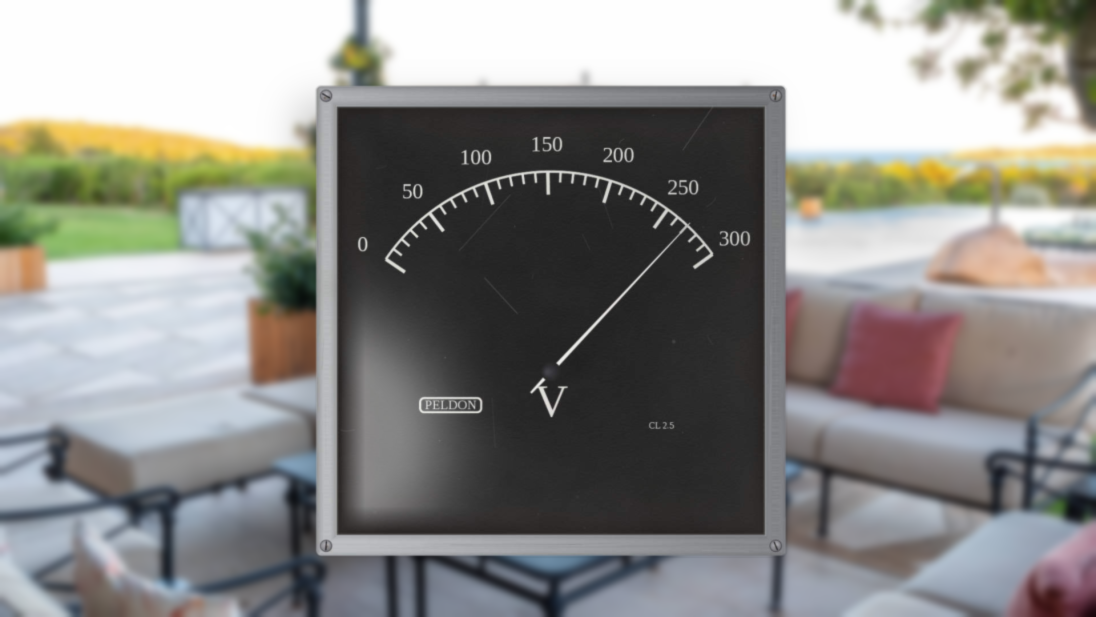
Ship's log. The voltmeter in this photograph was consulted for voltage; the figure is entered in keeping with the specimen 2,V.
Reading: 270,V
